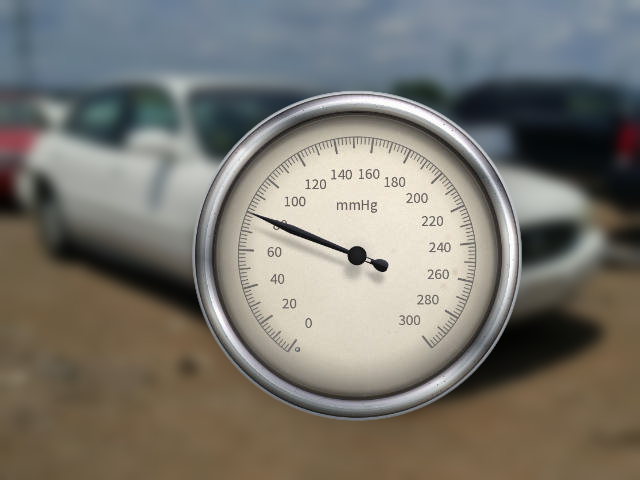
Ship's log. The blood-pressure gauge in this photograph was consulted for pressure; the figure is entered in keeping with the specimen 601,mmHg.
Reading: 80,mmHg
